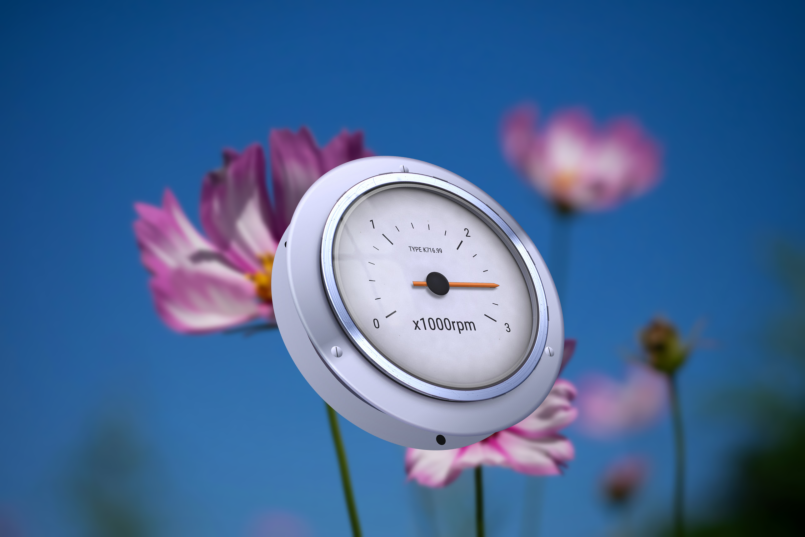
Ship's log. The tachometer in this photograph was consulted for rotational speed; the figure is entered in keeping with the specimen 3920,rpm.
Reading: 2600,rpm
